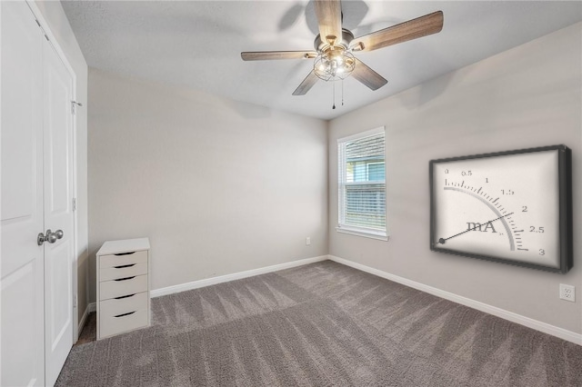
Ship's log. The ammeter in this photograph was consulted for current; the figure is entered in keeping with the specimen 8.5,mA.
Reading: 2,mA
